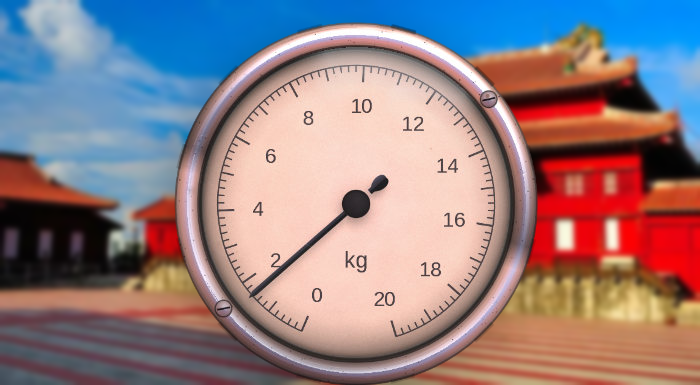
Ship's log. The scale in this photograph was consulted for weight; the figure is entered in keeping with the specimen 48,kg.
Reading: 1.6,kg
